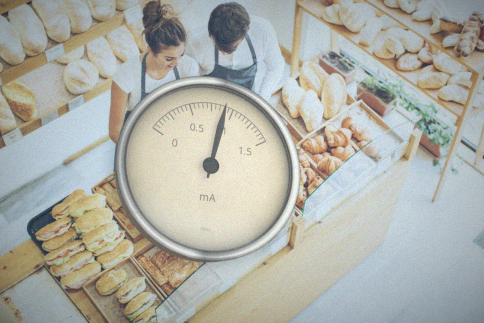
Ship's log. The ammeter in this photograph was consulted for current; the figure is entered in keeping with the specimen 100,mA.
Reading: 0.9,mA
